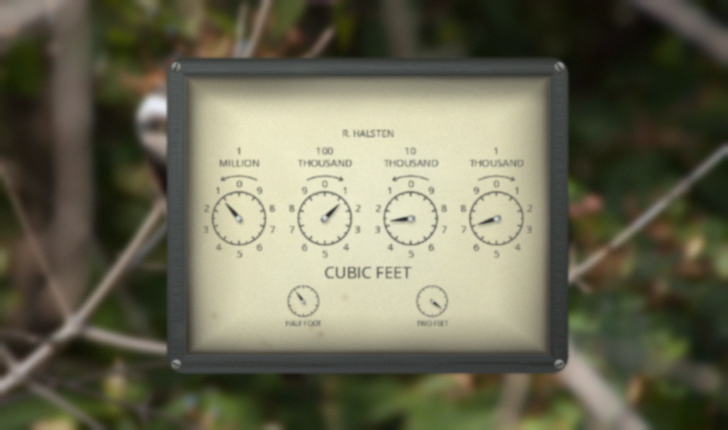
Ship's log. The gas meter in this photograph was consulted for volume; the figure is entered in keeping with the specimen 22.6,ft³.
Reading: 112700,ft³
